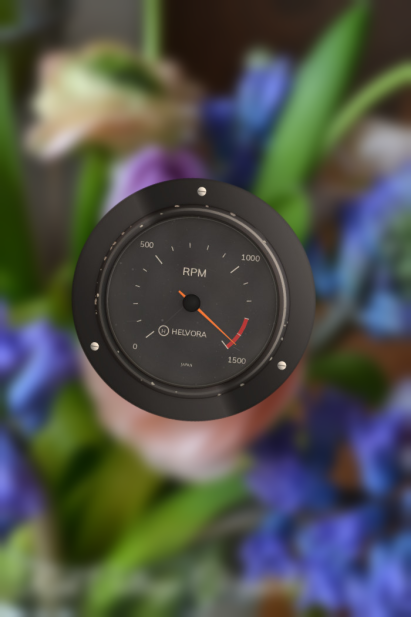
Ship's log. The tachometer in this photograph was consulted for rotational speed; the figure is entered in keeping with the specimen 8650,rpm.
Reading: 1450,rpm
